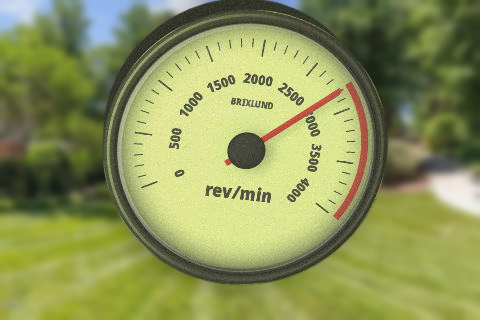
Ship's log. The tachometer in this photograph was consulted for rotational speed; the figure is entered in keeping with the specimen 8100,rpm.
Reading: 2800,rpm
